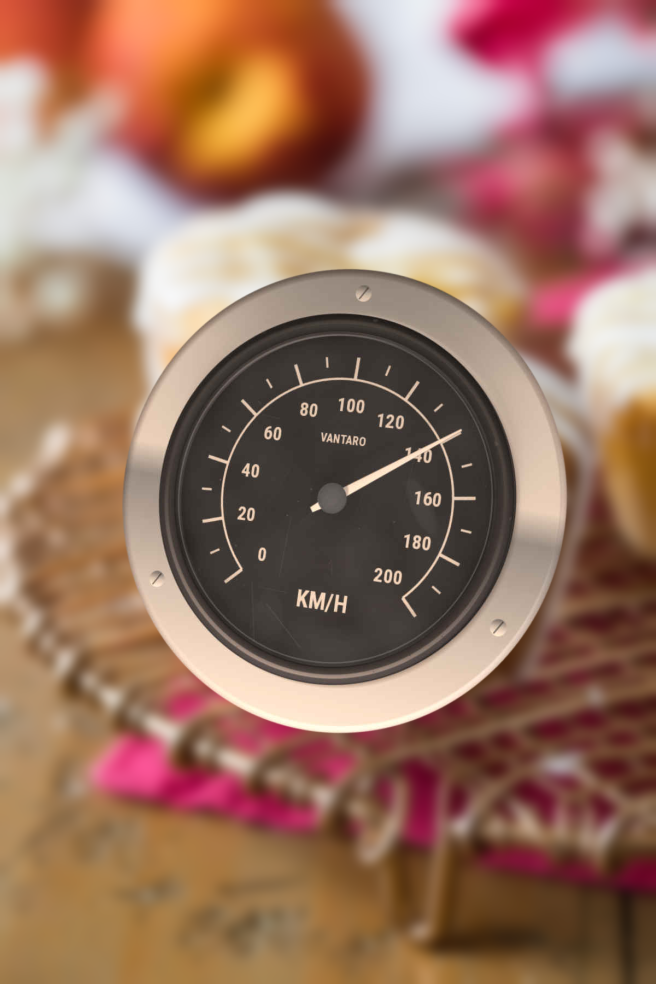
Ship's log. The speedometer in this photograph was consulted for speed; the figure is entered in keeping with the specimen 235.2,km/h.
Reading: 140,km/h
